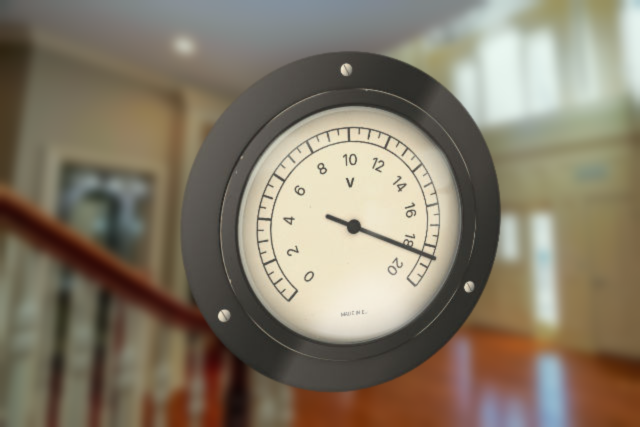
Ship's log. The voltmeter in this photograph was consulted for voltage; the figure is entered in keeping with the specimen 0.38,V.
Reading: 18.5,V
